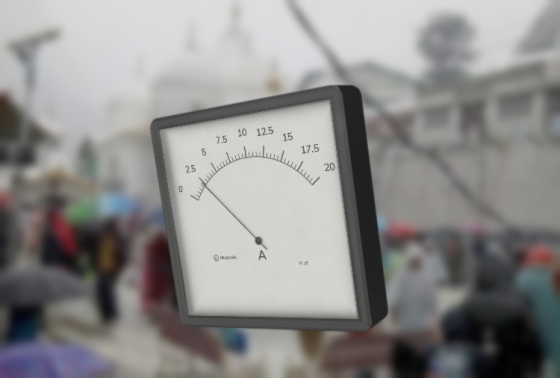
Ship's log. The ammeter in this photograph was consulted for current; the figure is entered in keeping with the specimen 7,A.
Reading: 2.5,A
